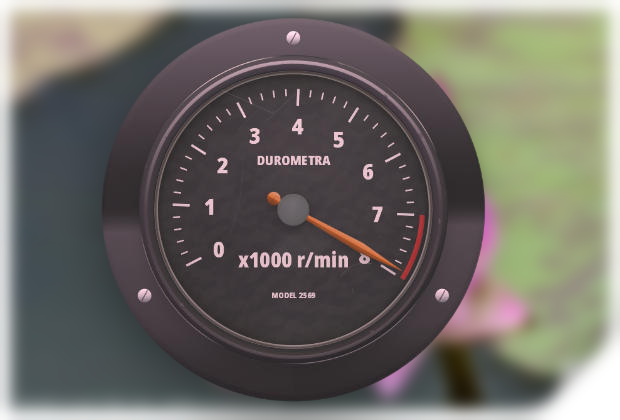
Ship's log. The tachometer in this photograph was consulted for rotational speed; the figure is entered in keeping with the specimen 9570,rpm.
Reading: 7900,rpm
